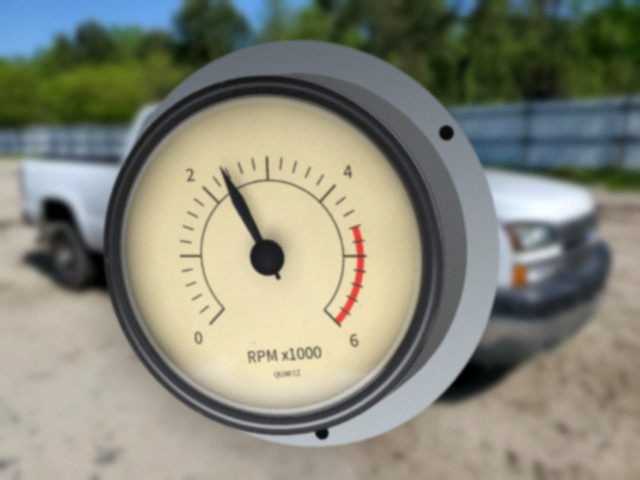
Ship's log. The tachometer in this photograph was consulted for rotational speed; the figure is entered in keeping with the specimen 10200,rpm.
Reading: 2400,rpm
